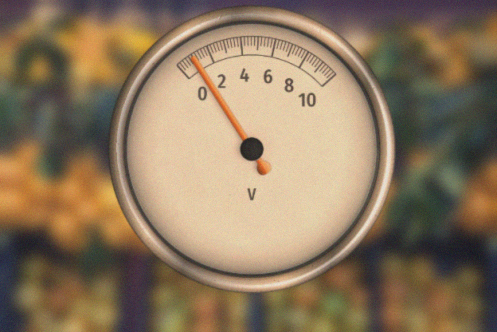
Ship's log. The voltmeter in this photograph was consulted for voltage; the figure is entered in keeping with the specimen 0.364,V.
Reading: 1,V
